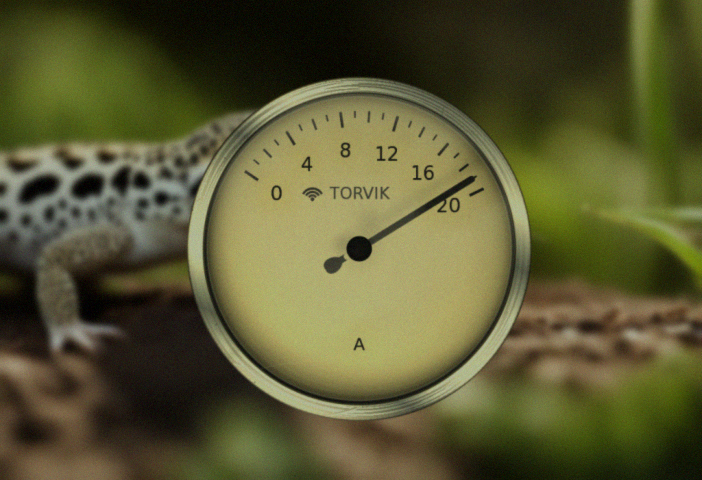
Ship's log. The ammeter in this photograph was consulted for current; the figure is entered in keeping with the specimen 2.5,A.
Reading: 19,A
